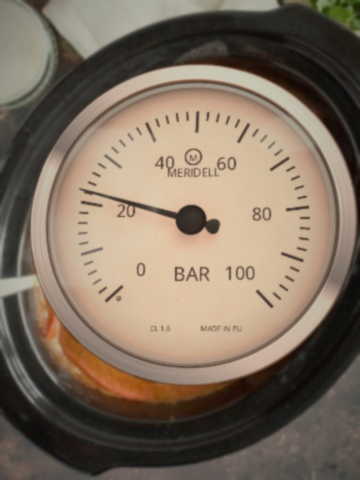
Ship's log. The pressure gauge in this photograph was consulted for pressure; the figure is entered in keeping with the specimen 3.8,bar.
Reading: 22,bar
